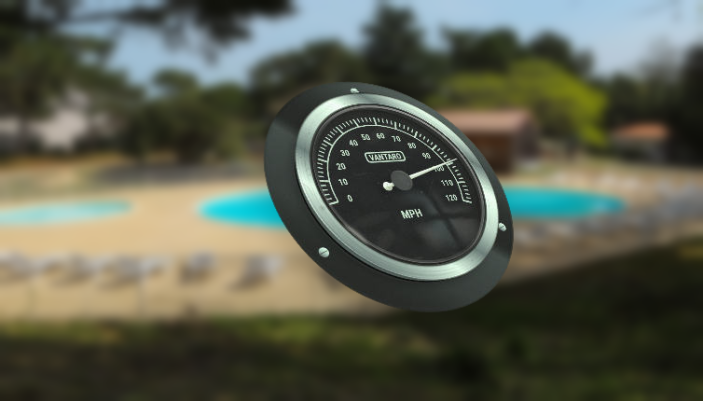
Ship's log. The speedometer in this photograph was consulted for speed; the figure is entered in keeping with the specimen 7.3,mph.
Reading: 100,mph
